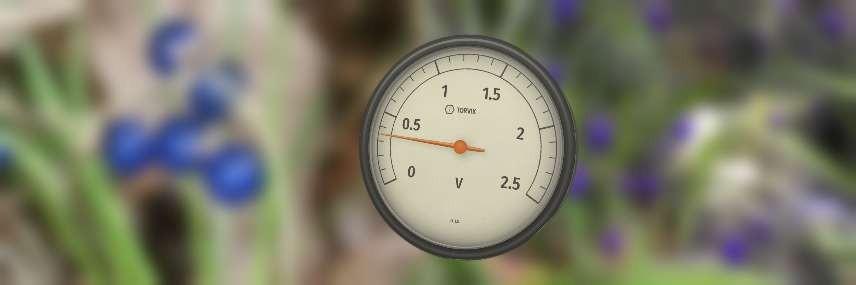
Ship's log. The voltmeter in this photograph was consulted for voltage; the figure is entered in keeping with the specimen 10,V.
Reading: 0.35,V
